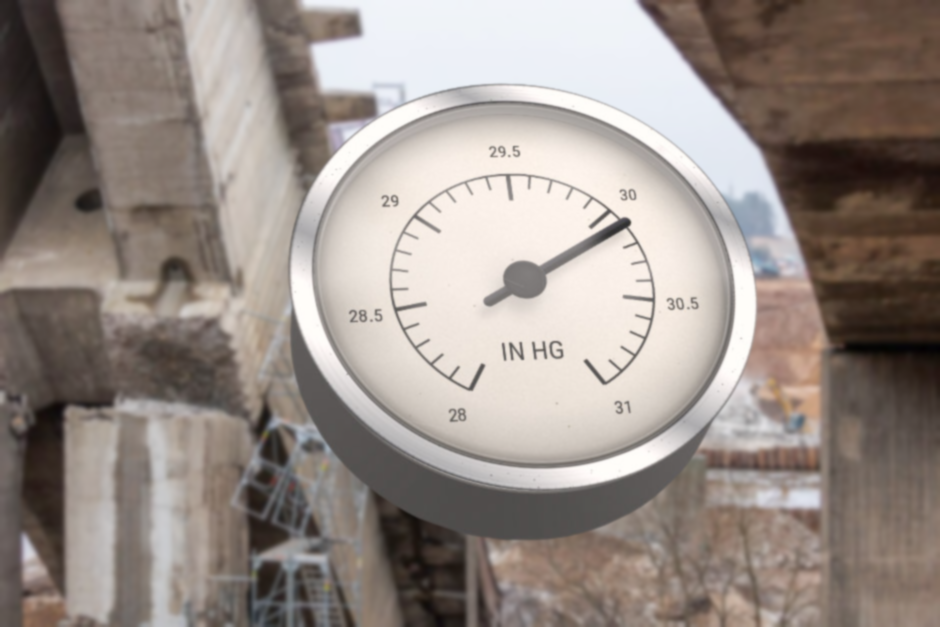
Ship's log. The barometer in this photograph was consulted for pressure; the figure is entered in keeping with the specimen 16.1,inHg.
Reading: 30.1,inHg
